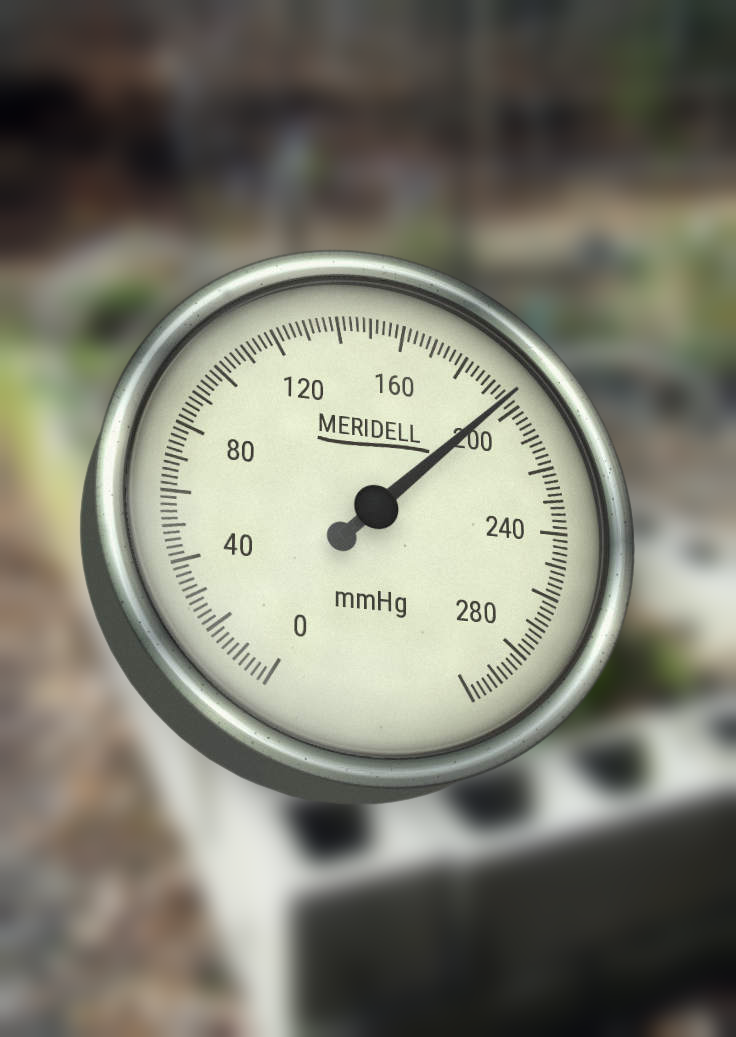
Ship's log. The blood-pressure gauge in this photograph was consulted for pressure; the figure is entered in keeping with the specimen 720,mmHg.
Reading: 196,mmHg
